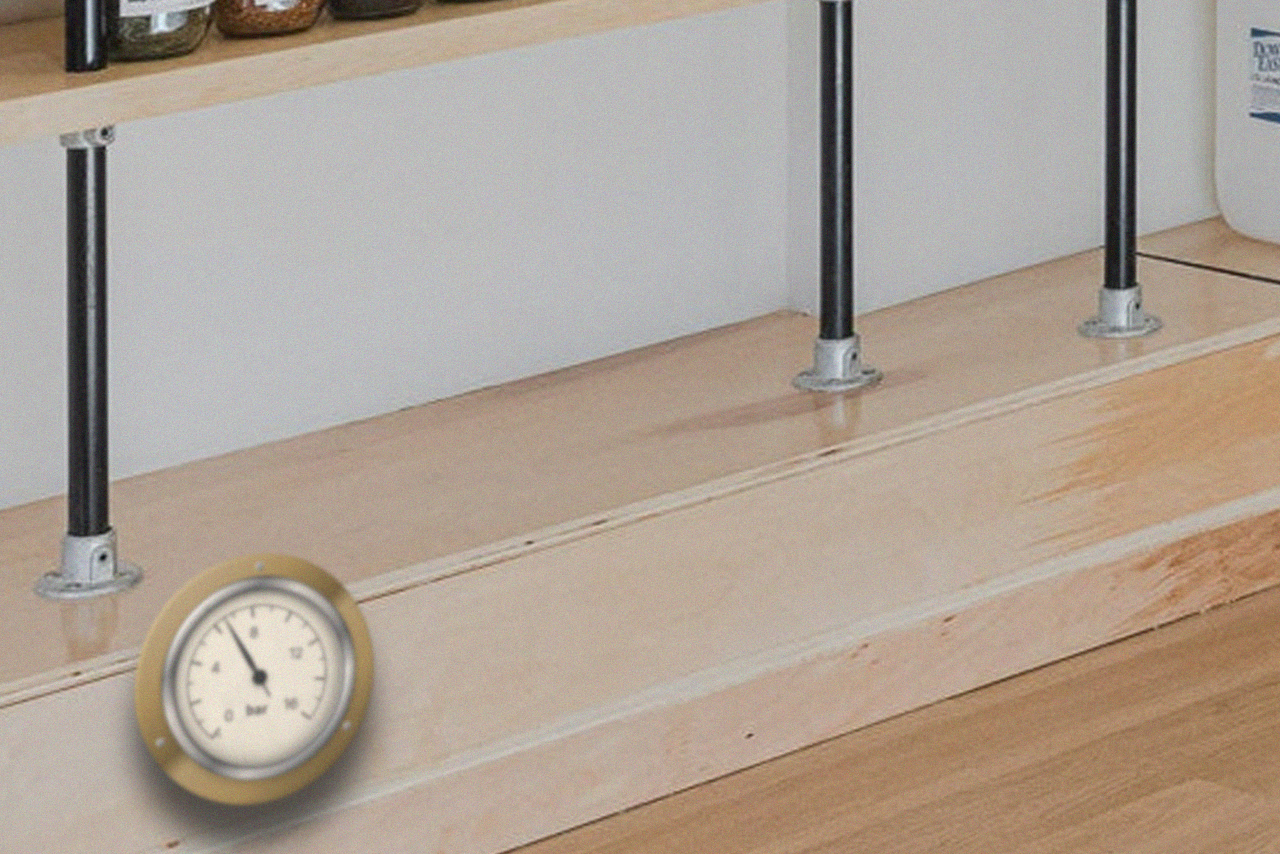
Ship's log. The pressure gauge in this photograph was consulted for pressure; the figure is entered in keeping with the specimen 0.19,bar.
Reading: 6.5,bar
